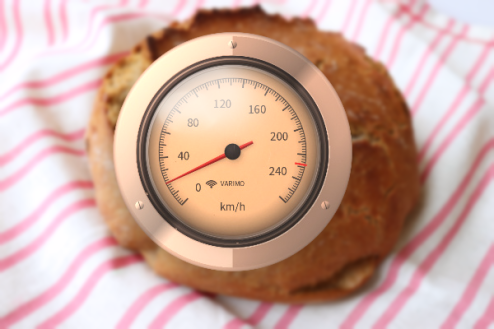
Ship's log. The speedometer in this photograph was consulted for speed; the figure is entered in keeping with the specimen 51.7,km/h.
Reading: 20,km/h
